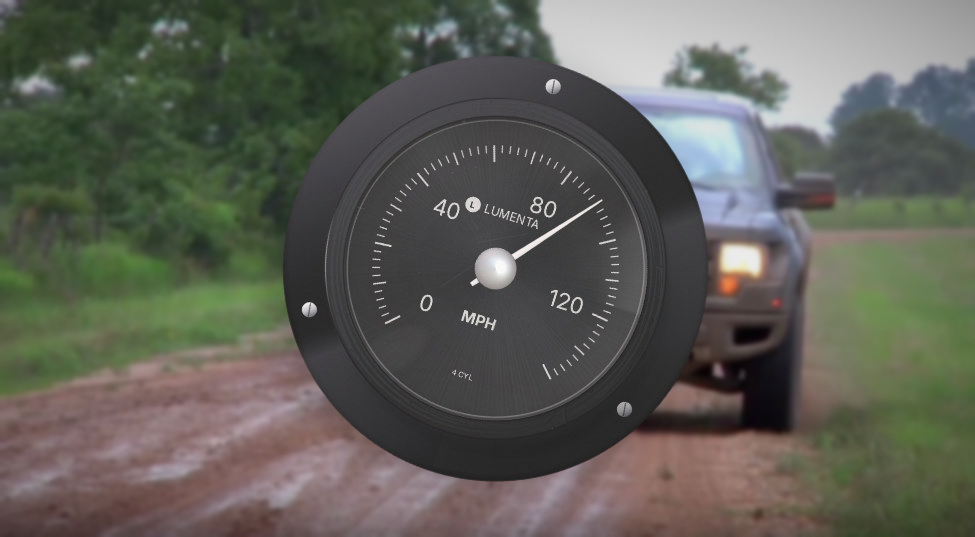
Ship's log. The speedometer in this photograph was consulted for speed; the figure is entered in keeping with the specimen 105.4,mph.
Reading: 90,mph
